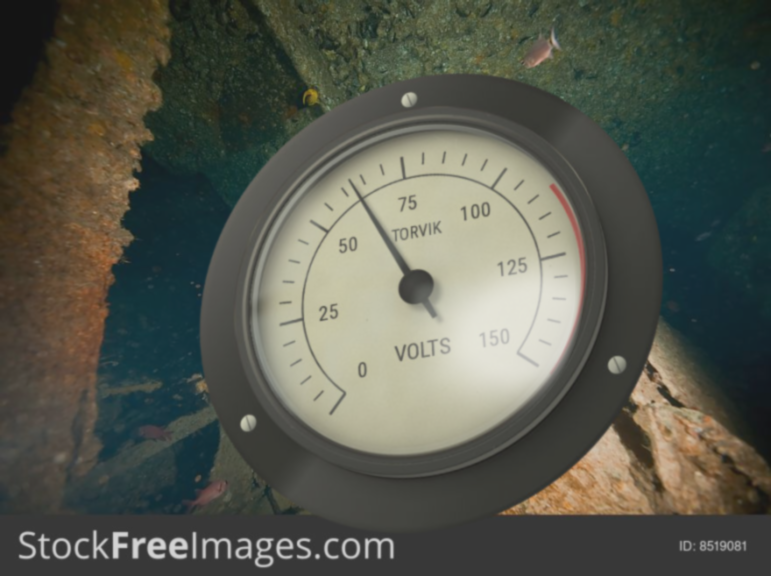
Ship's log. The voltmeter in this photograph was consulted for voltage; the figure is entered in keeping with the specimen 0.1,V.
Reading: 62.5,V
